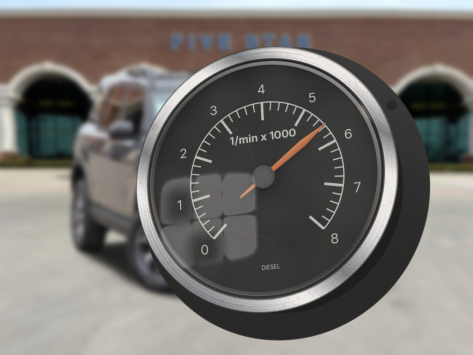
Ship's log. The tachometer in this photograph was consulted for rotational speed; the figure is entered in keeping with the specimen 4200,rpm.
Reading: 5600,rpm
